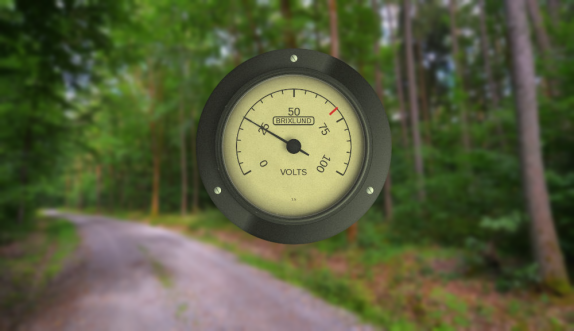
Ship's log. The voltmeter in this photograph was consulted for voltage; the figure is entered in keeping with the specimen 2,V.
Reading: 25,V
